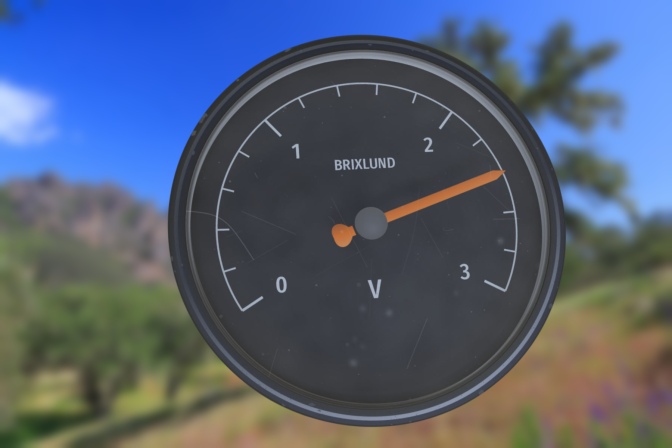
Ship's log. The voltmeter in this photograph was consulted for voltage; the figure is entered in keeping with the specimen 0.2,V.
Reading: 2.4,V
